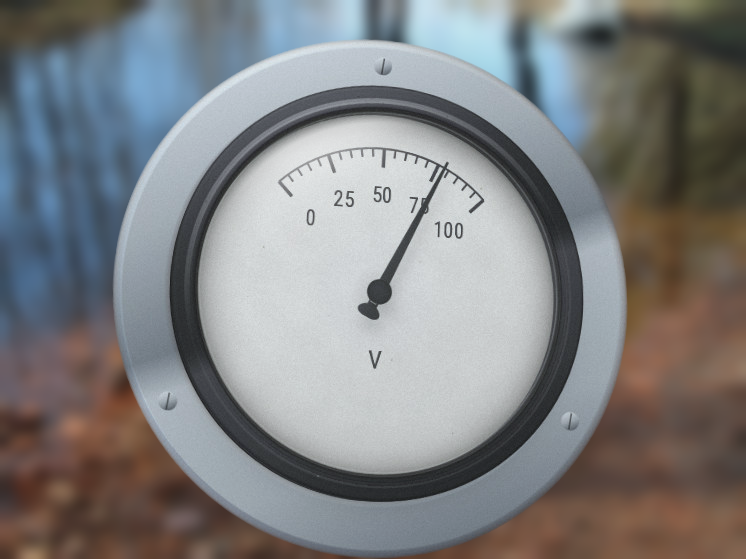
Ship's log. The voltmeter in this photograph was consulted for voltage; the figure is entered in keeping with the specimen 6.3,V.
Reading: 77.5,V
